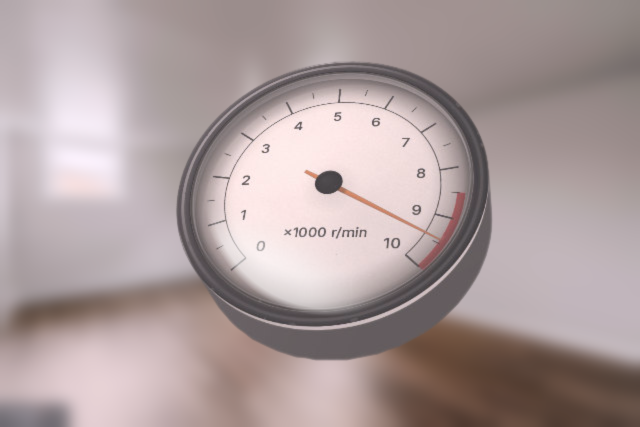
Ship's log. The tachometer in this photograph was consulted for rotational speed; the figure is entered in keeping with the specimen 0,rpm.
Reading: 9500,rpm
